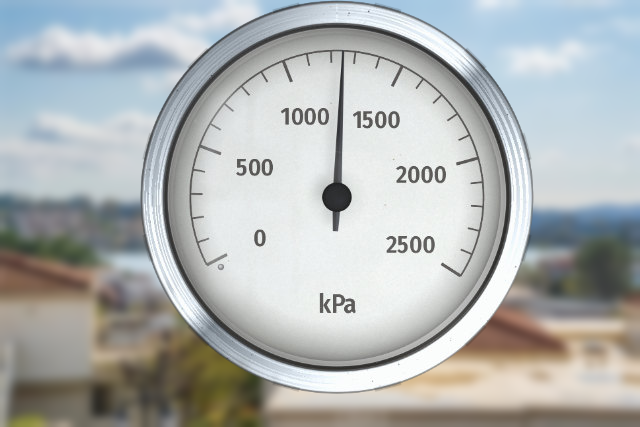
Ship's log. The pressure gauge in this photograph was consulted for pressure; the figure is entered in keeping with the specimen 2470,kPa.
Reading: 1250,kPa
